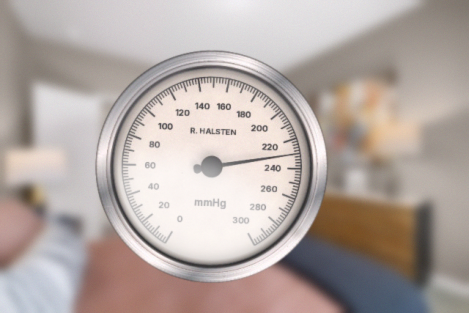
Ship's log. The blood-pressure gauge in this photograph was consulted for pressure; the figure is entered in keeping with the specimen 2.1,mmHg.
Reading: 230,mmHg
